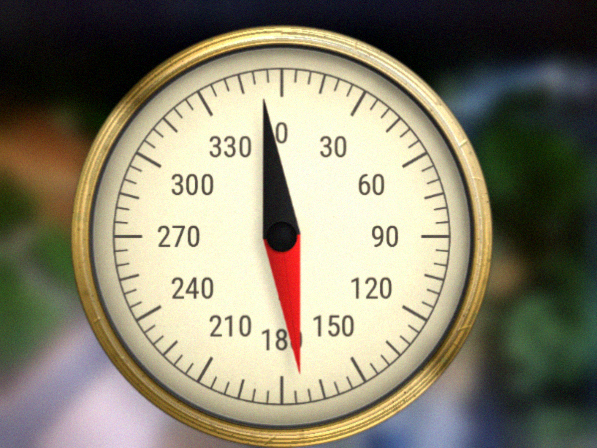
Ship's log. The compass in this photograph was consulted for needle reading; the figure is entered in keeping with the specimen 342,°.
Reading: 172.5,°
